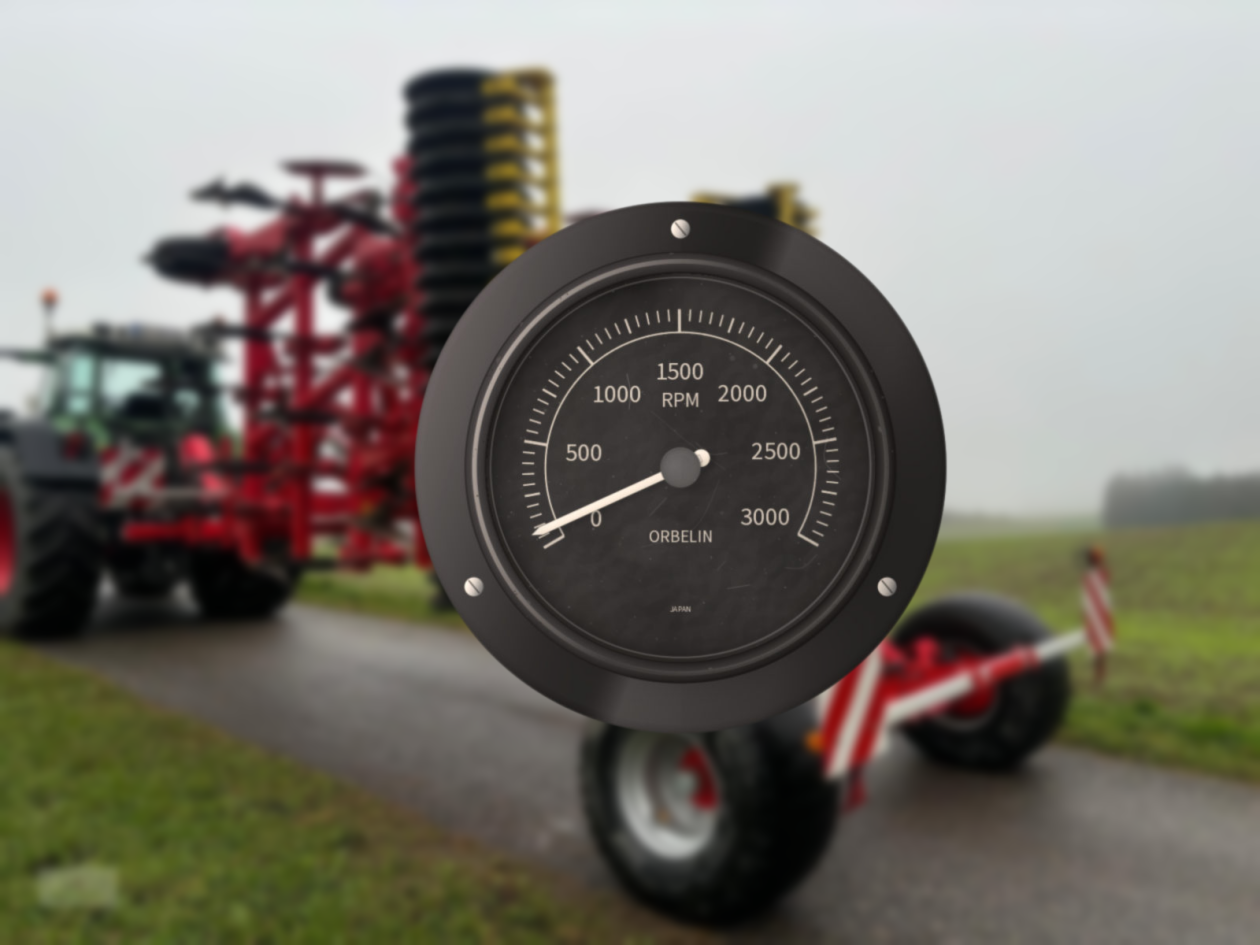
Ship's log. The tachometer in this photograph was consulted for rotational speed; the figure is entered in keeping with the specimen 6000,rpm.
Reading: 75,rpm
